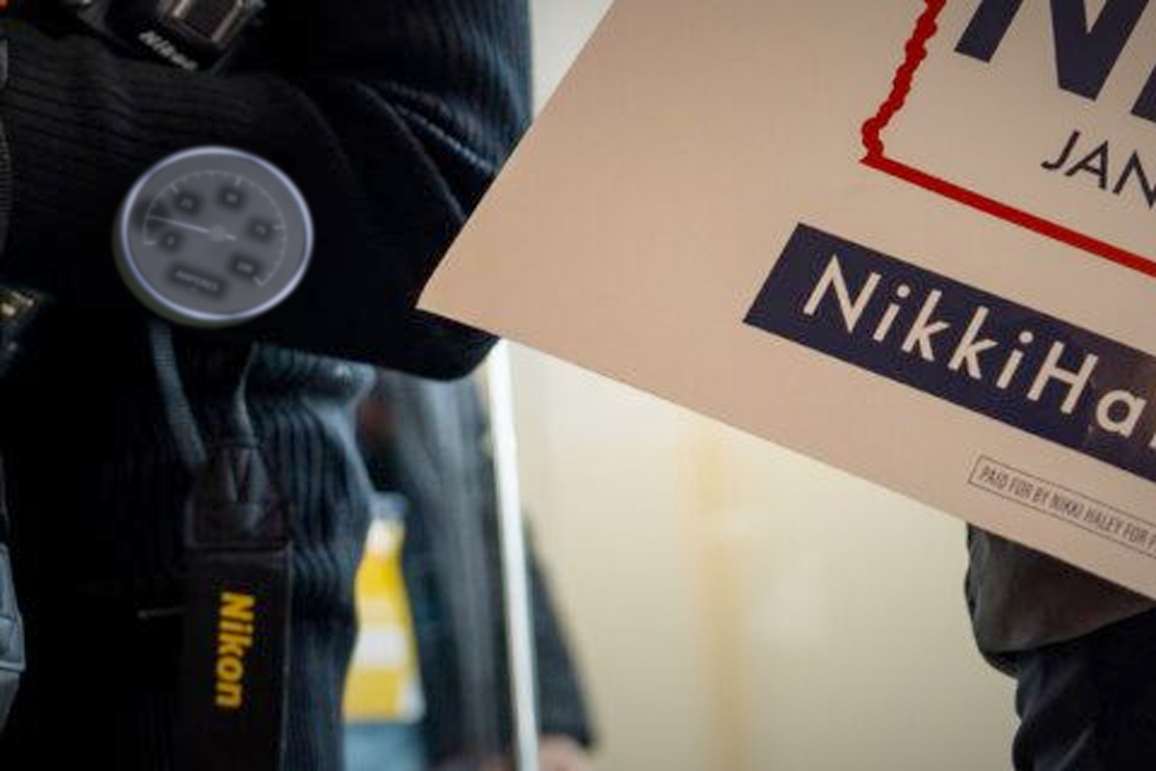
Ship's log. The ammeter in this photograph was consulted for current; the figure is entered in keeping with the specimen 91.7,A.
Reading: 10,A
